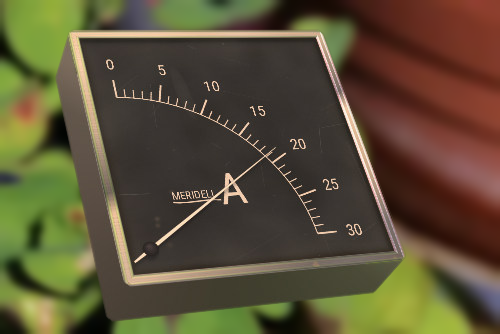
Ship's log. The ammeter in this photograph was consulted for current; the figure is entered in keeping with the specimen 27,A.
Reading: 19,A
